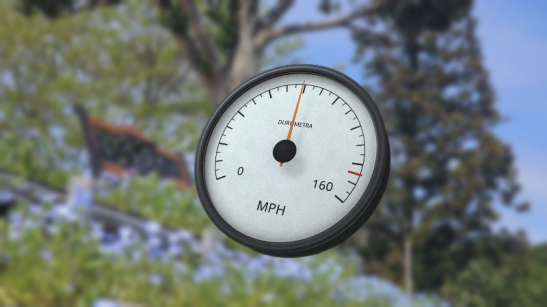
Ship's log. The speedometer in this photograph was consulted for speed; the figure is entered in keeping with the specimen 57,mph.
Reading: 80,mph
